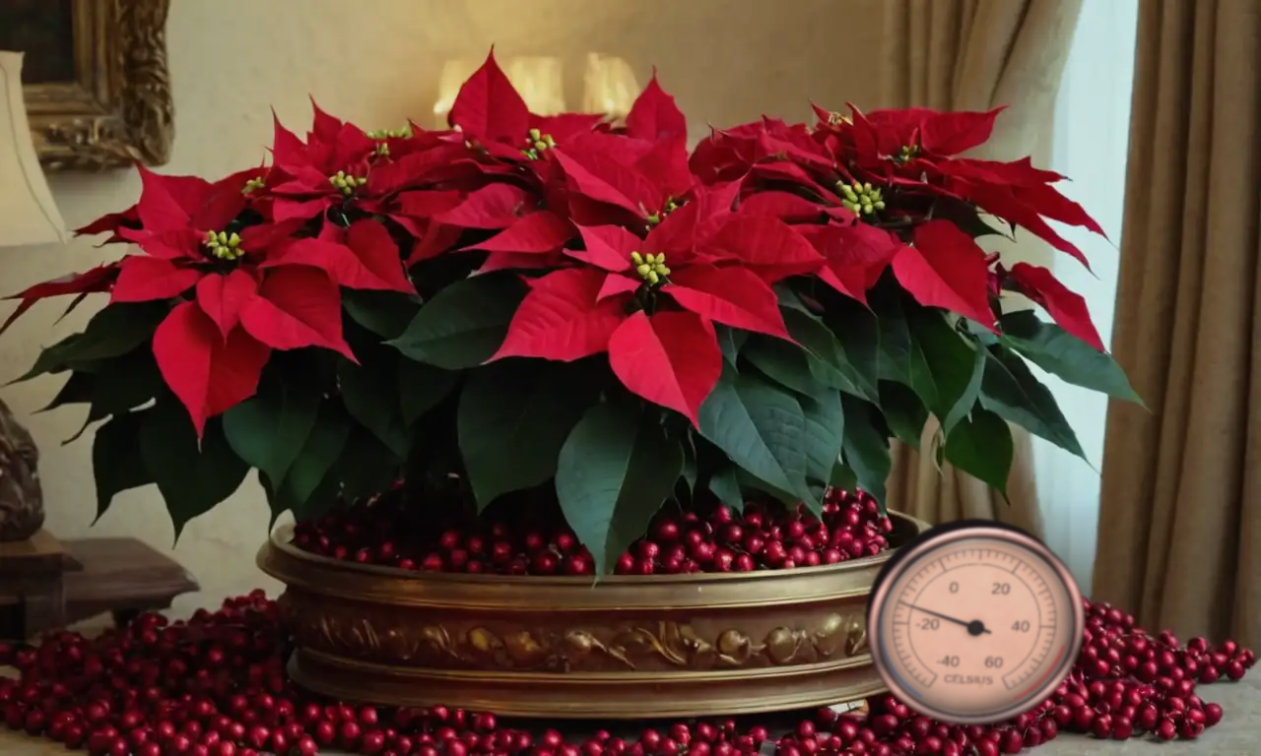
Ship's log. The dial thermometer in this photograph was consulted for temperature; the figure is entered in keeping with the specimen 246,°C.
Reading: -14,°C
